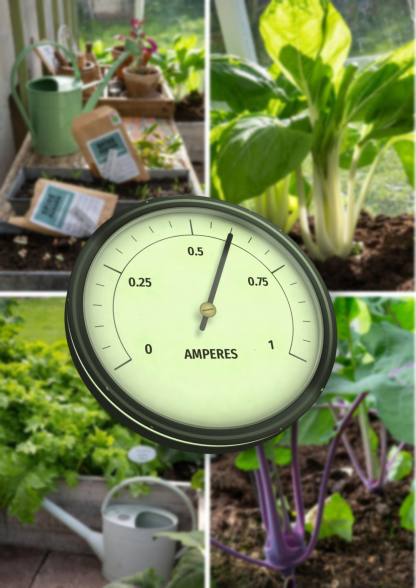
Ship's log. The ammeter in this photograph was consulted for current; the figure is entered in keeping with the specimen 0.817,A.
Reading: 0.6,A
